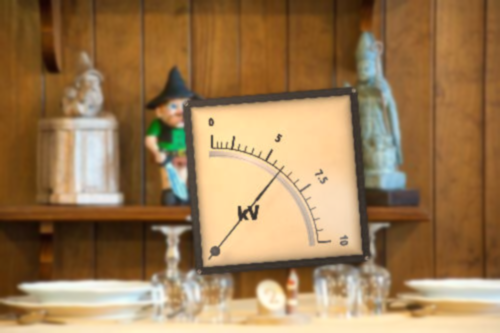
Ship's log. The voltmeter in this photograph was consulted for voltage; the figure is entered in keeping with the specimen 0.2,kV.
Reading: 6,kV
